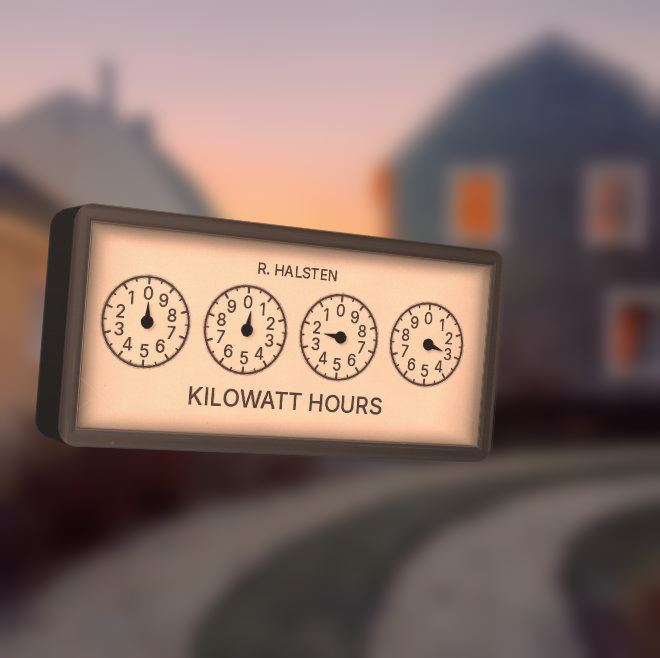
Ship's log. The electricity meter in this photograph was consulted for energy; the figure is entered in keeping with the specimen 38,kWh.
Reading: 23,kWh
